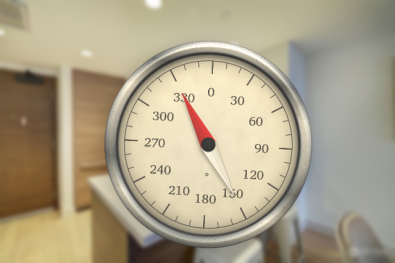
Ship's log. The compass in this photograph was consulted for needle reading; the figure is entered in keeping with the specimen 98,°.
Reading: 330,°
